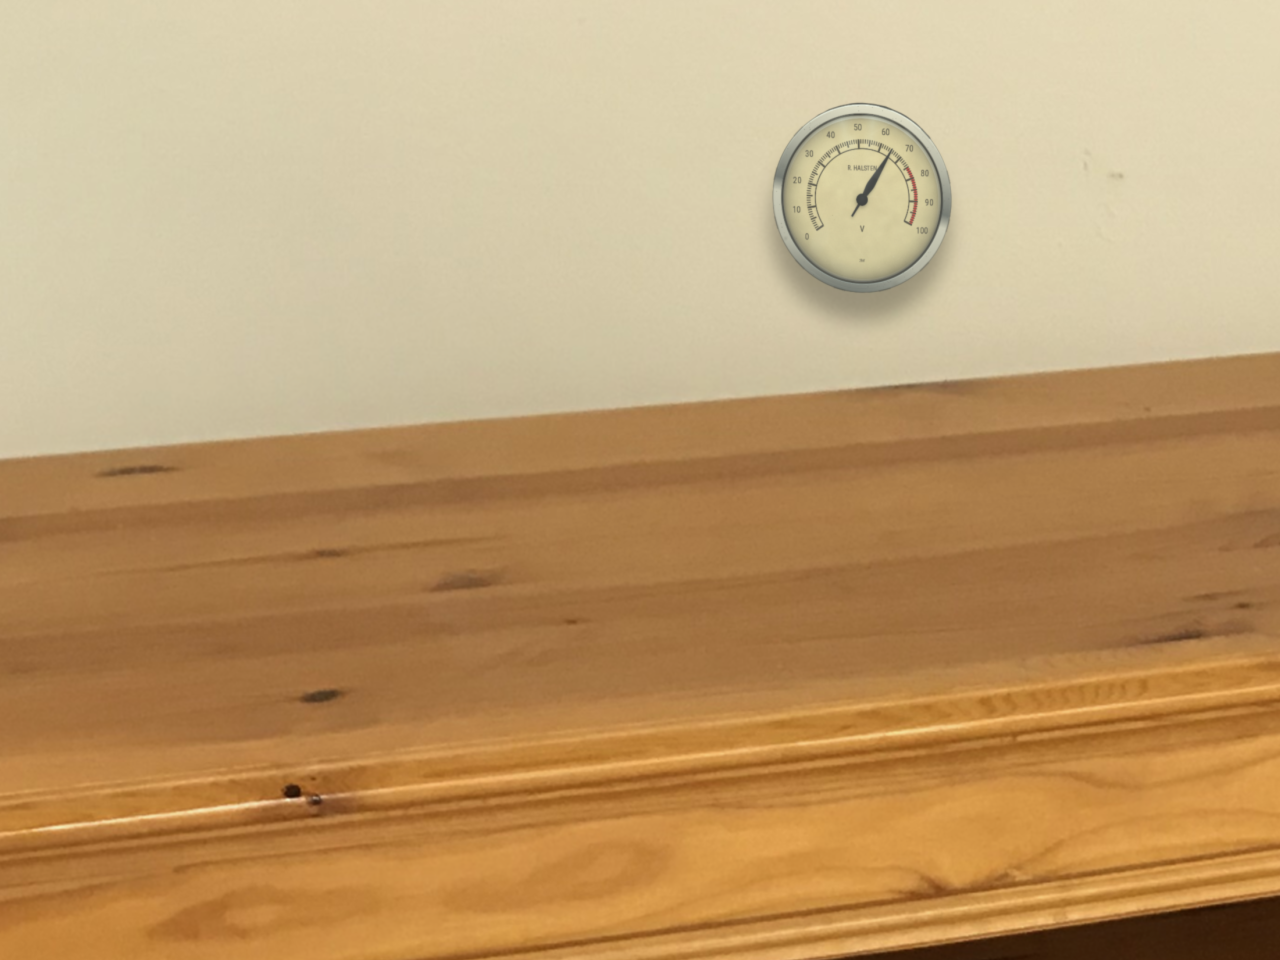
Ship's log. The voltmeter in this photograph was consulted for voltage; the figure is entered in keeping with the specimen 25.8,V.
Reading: 65,V
